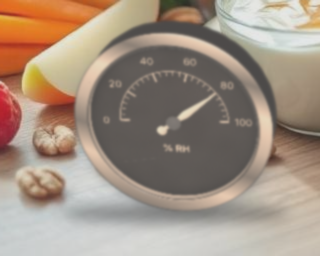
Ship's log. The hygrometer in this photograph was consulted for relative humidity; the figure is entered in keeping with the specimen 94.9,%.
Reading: 80,%
